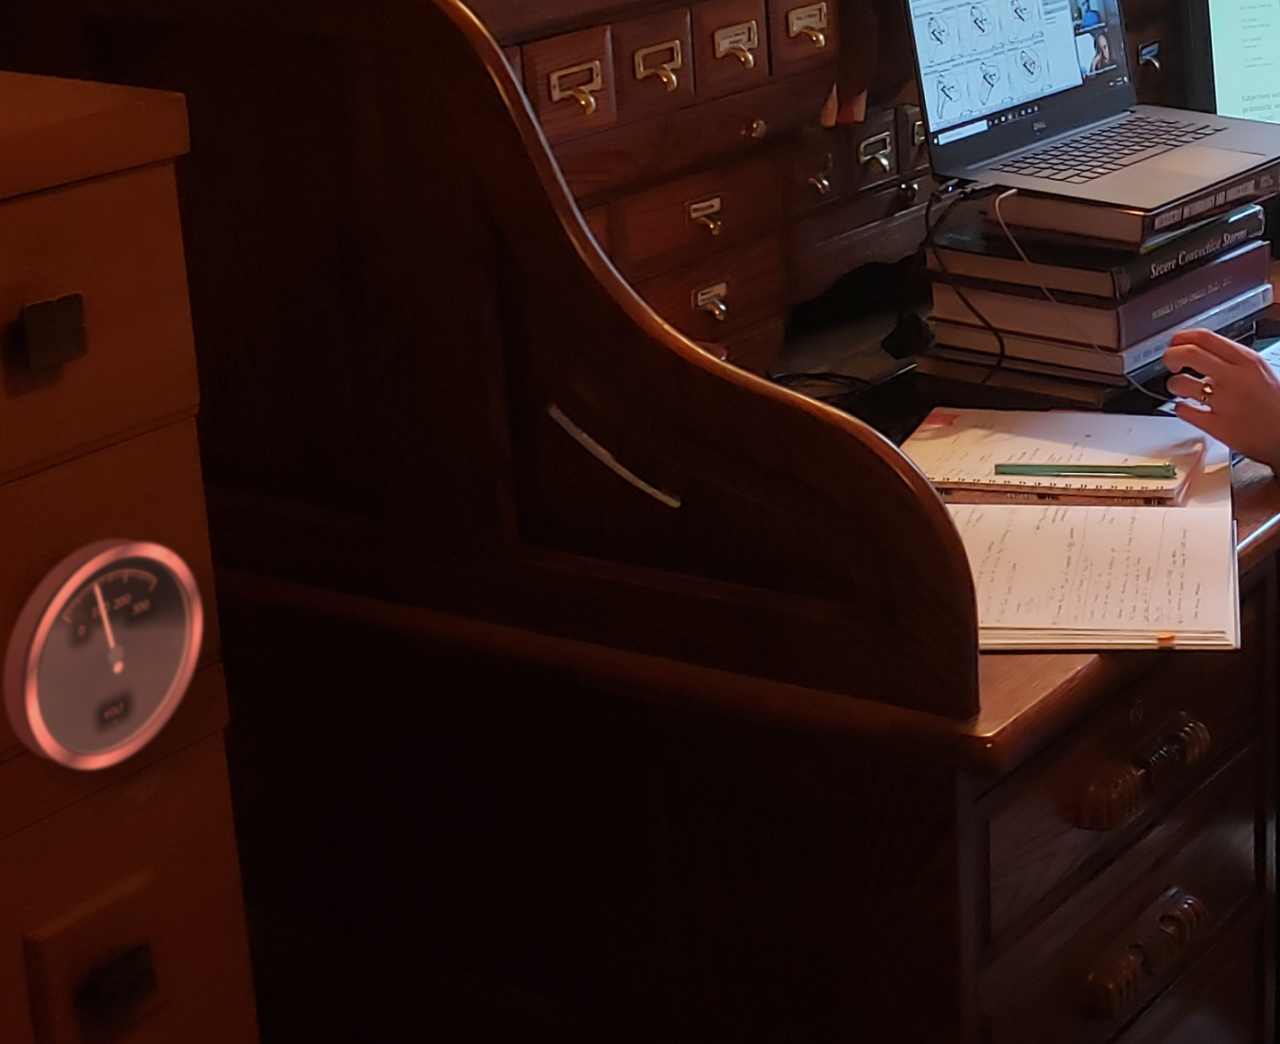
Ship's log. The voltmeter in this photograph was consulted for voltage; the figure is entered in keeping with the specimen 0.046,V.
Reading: 100,V
